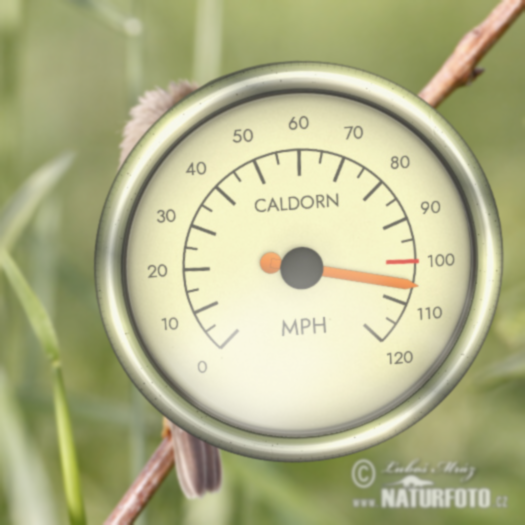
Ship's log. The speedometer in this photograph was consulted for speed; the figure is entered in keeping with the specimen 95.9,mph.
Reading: 105,mph
